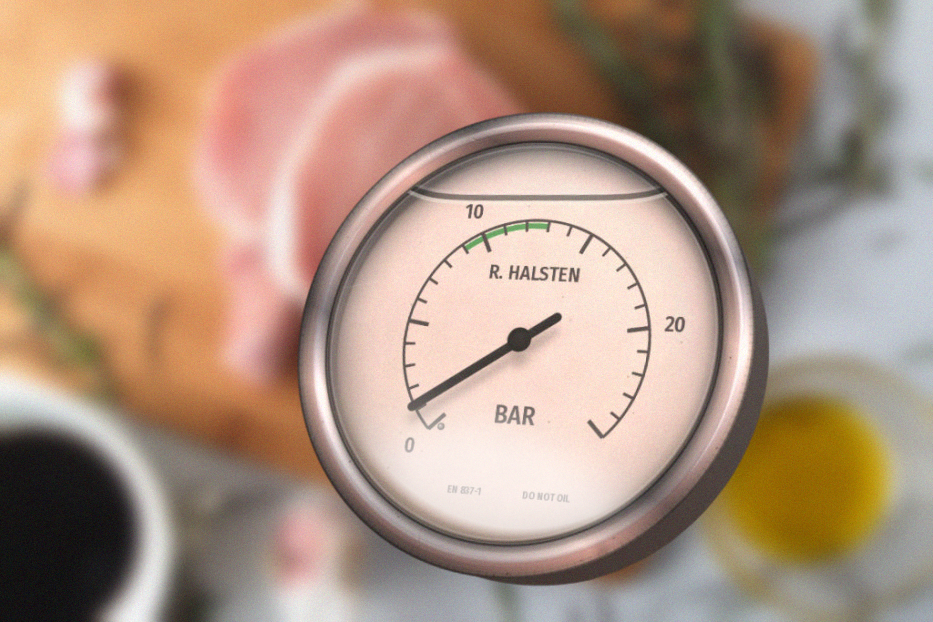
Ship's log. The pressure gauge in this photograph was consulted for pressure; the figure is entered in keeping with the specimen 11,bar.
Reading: 1,bar
